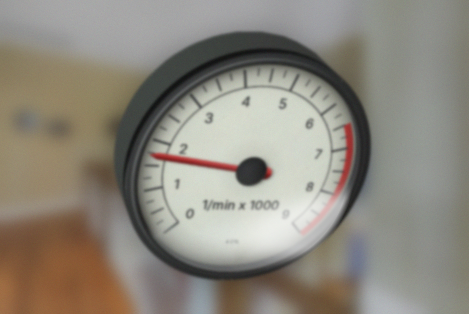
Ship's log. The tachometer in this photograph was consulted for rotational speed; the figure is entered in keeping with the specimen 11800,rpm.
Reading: 1750,rpm
